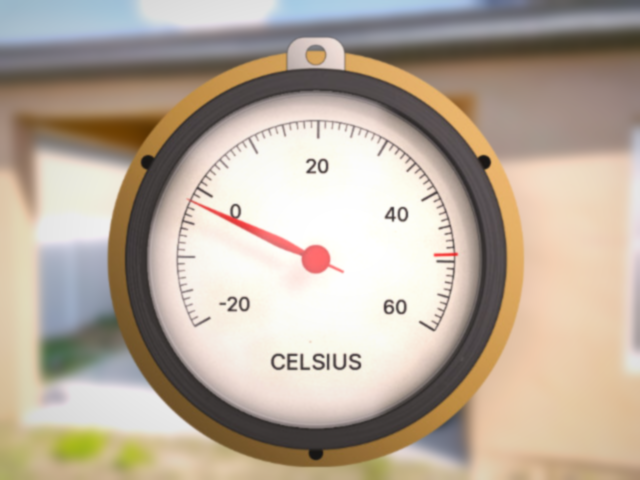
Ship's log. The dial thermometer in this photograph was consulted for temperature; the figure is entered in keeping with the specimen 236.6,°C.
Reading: -2,°C
